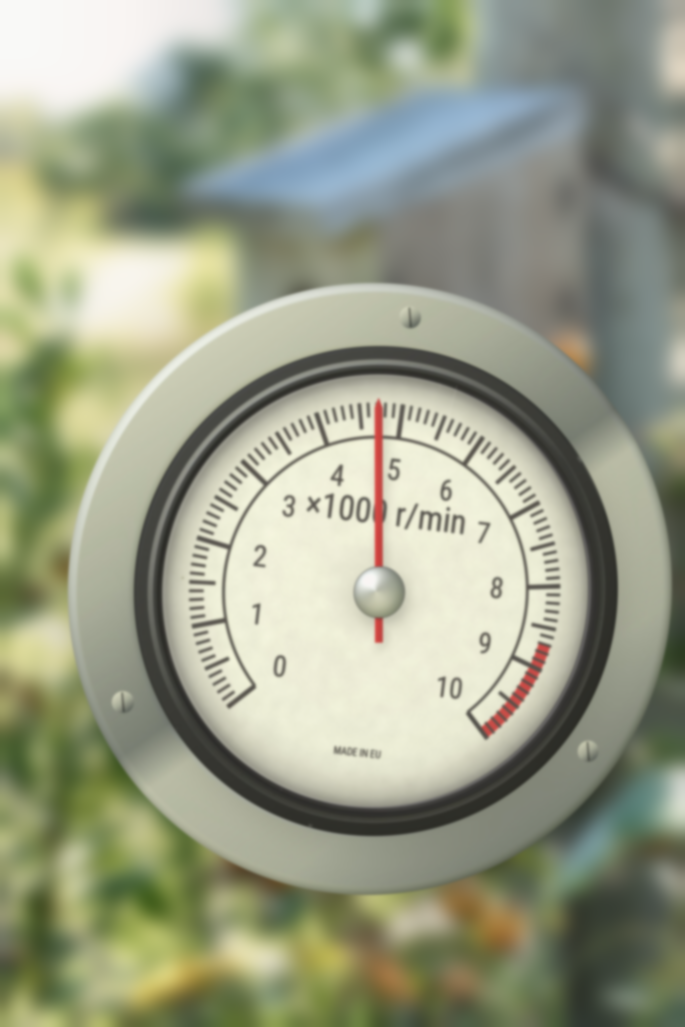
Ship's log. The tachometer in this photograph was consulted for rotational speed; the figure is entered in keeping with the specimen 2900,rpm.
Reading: 4700,rpm
